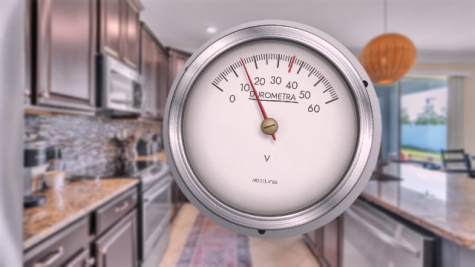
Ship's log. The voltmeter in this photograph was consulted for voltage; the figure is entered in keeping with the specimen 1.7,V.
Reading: 15,V
